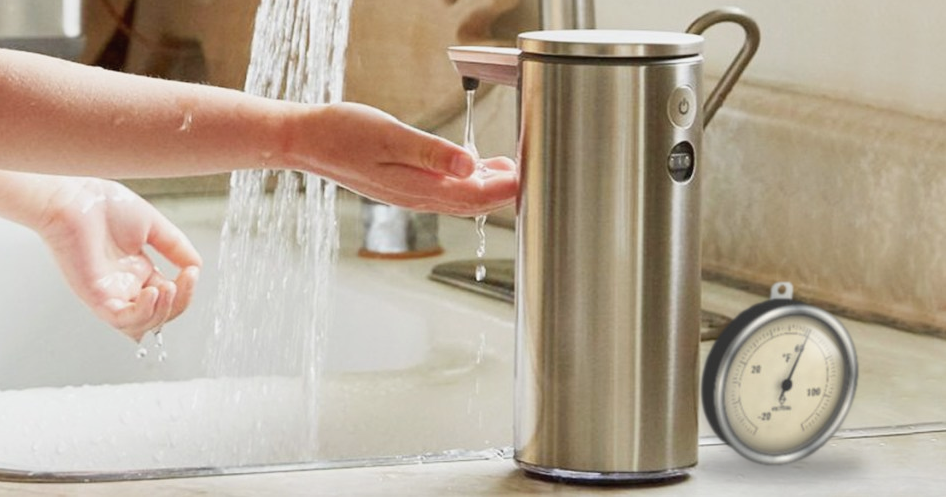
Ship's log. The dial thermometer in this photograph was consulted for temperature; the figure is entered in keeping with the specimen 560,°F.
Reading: 60,°F
